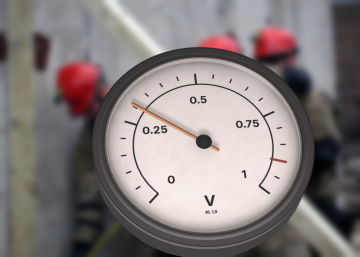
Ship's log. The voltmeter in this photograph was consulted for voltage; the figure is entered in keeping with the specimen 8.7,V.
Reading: 0.3,V
